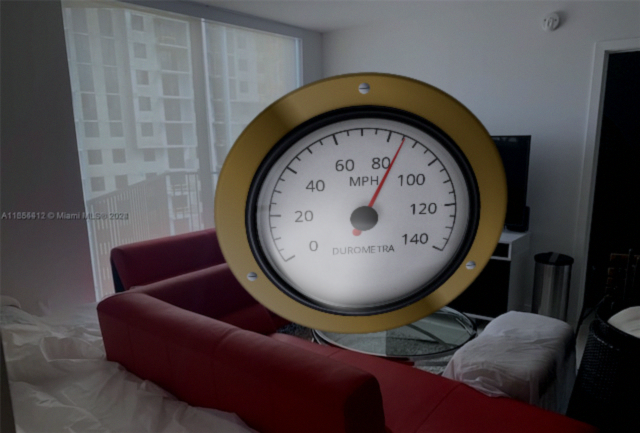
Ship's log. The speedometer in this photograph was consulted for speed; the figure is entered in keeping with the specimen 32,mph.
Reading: 85,mph
